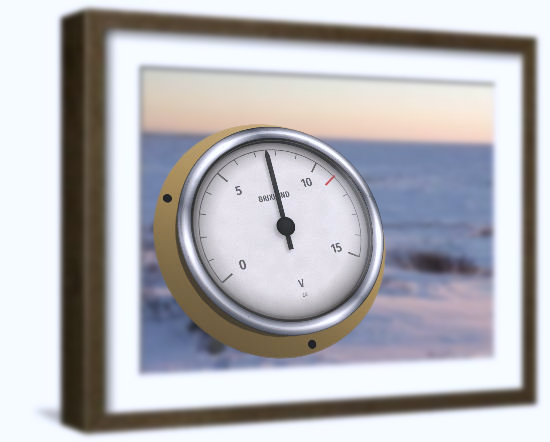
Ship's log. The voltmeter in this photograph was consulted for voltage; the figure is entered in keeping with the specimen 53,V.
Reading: 7.5,V
